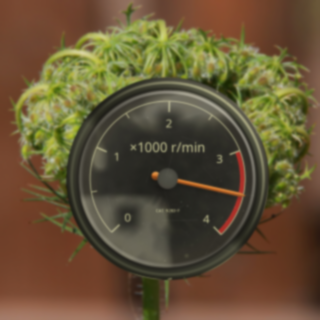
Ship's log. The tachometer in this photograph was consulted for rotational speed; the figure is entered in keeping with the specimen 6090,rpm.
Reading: 3500,rpm
